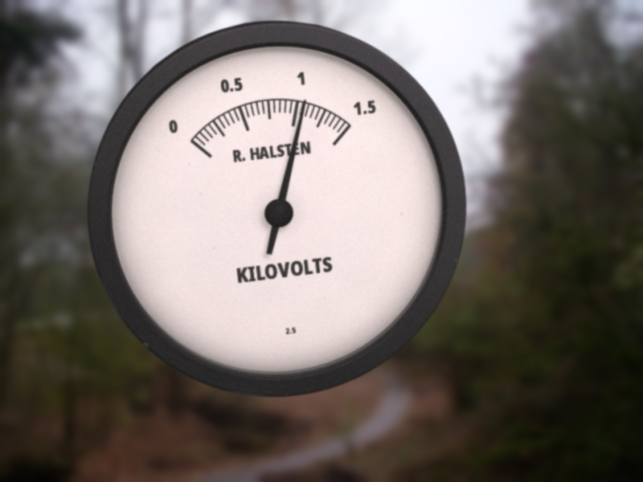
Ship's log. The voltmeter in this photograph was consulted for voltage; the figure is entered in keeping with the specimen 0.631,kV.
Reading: 1.05,kV
